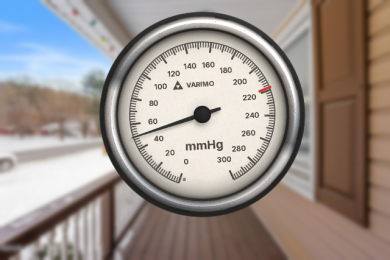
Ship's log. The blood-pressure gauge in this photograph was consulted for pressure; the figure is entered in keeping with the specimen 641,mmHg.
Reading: 50,mmHg
